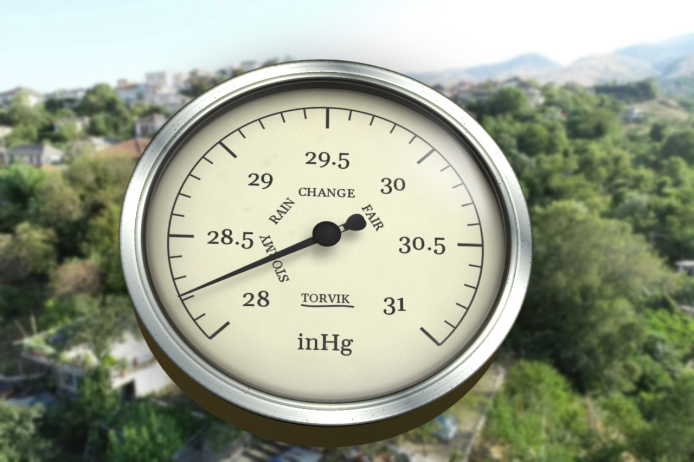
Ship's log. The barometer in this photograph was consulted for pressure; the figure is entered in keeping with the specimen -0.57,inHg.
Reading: 28.2,inHg
